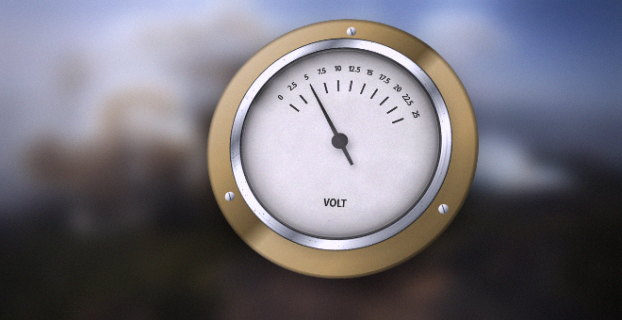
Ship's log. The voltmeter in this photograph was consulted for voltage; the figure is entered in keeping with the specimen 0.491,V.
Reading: 5,V
